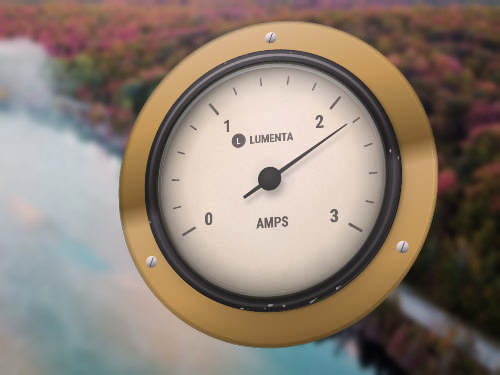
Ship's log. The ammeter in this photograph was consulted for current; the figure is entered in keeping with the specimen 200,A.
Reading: 2.2,A
